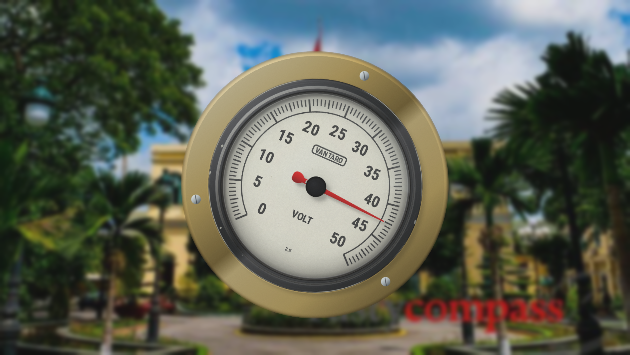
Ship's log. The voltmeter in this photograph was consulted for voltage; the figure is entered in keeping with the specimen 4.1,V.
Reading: 42.5,V
